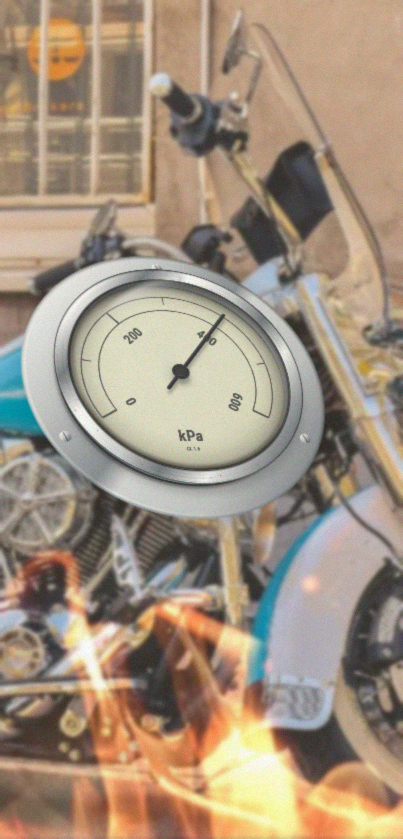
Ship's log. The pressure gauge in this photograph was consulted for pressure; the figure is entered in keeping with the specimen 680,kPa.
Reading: 400,kPa
